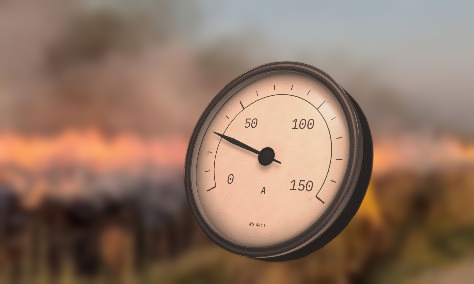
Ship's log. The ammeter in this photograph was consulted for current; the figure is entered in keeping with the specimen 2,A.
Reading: 30,A
